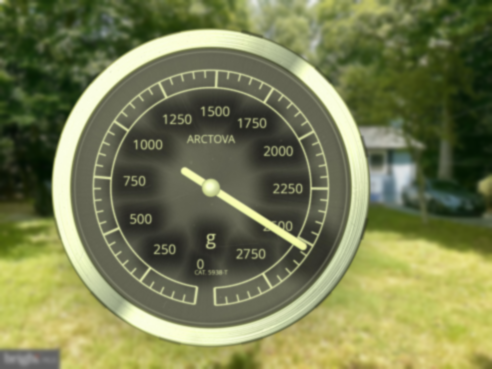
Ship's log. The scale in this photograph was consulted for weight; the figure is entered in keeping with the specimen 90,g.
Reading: 2525,g
